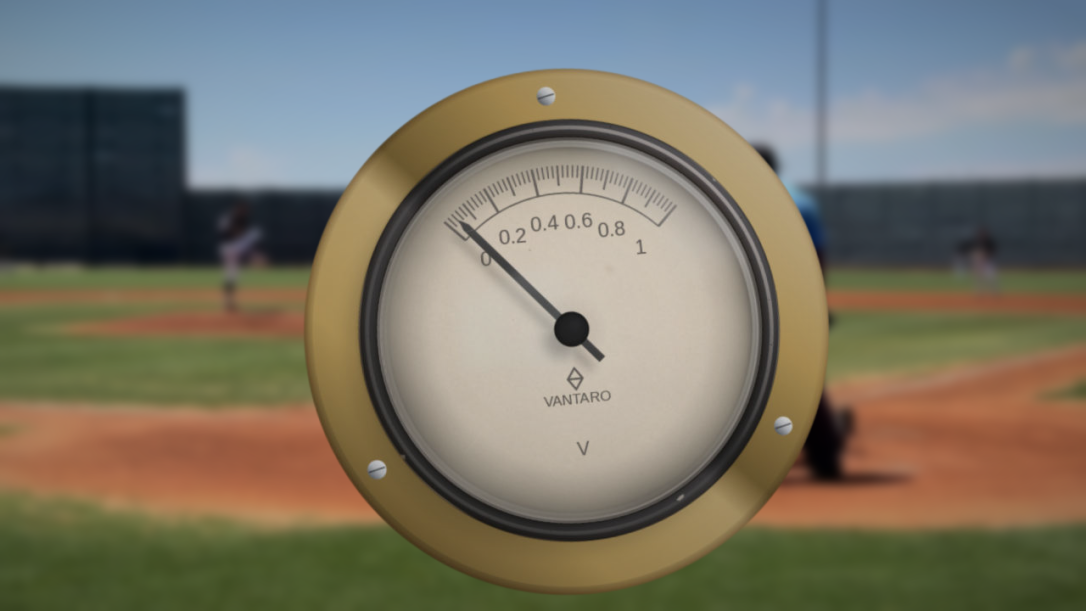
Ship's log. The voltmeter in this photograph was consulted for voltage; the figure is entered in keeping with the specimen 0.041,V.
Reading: 0.04,V
